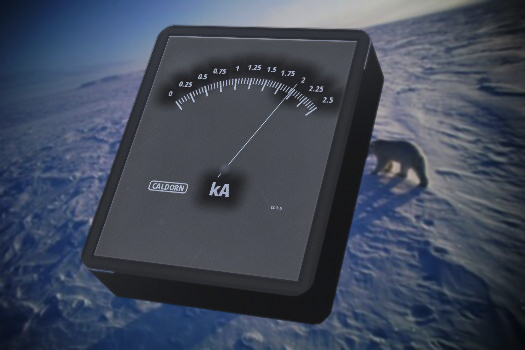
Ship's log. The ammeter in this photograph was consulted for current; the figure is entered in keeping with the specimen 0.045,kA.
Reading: 2,kA
